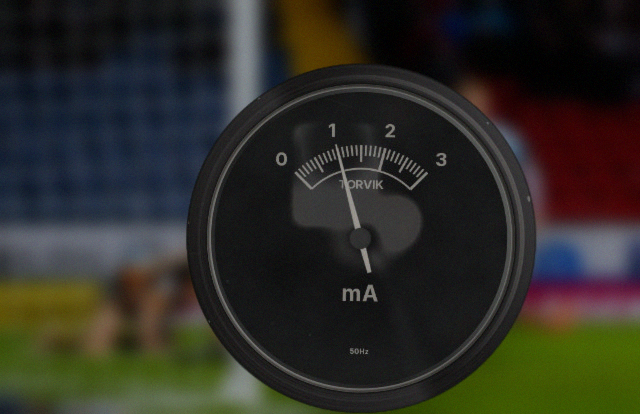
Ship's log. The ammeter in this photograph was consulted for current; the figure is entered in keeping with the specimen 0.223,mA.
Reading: 1,mA
